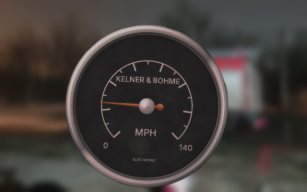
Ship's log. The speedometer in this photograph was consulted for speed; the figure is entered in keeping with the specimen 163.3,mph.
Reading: 25,mph
